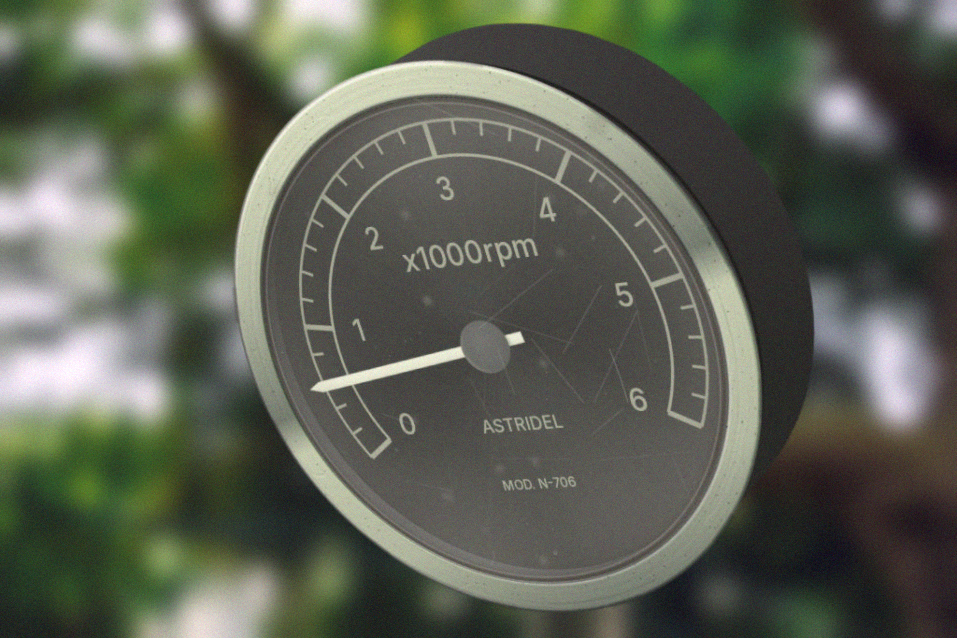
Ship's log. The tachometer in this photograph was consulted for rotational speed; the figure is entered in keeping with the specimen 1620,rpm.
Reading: 600,rpm
